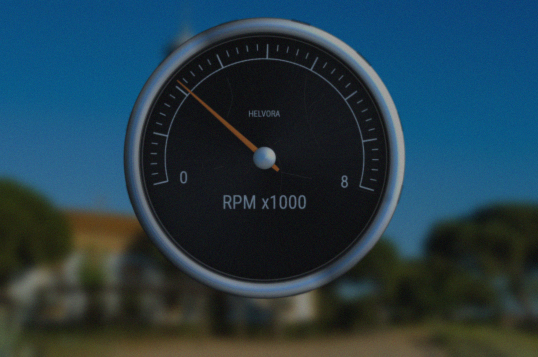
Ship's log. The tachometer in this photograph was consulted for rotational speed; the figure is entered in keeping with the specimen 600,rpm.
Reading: 2100,rpm
